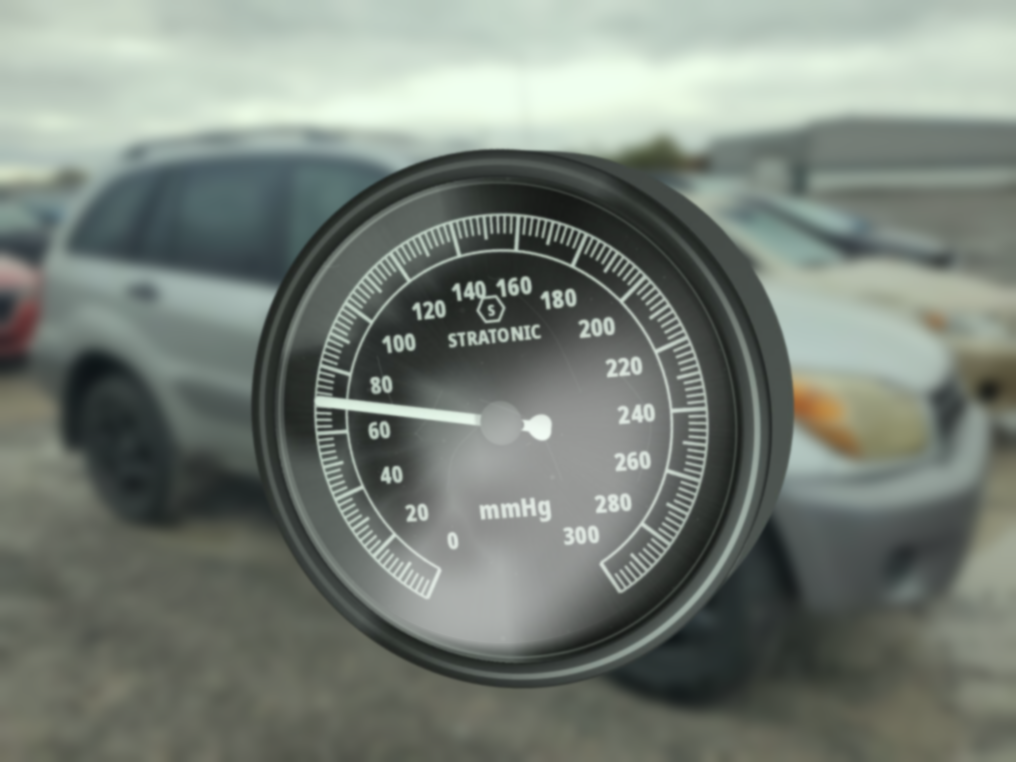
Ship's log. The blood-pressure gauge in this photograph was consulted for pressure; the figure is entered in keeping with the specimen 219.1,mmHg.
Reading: 70,mmHg
